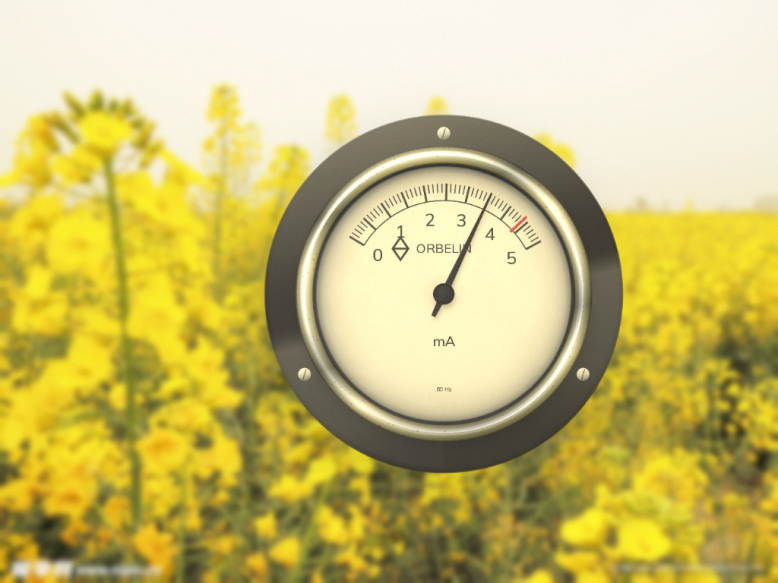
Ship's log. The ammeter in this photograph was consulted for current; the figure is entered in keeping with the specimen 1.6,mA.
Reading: 3.5,mA
